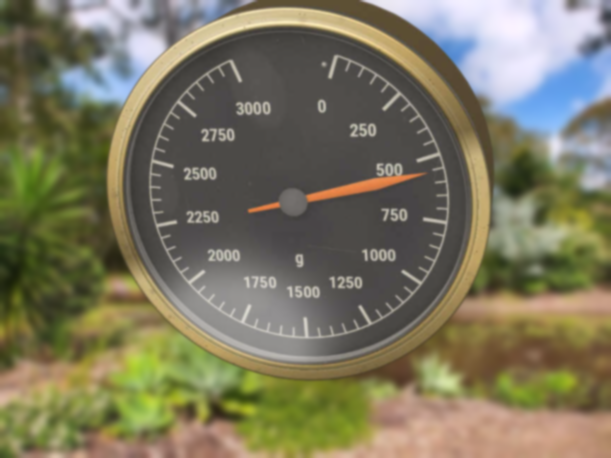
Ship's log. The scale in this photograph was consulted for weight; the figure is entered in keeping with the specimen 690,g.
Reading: 550,g
